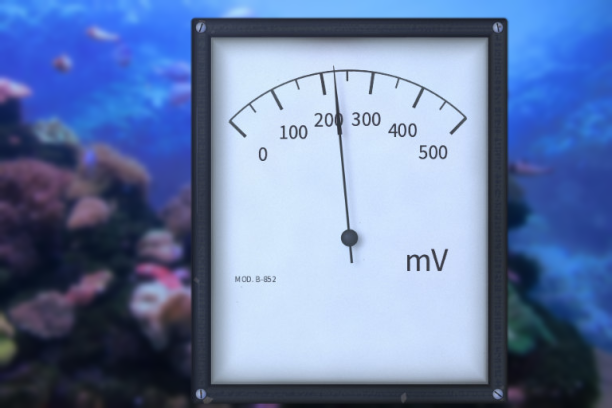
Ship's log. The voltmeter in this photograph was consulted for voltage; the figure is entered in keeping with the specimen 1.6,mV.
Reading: 225,mV
